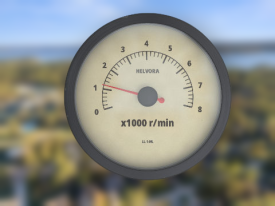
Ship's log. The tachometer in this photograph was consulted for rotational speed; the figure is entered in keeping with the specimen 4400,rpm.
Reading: 1200,rpm
